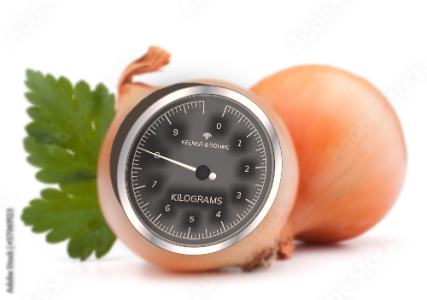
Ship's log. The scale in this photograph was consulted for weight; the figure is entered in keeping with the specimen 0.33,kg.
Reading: 8,kg
